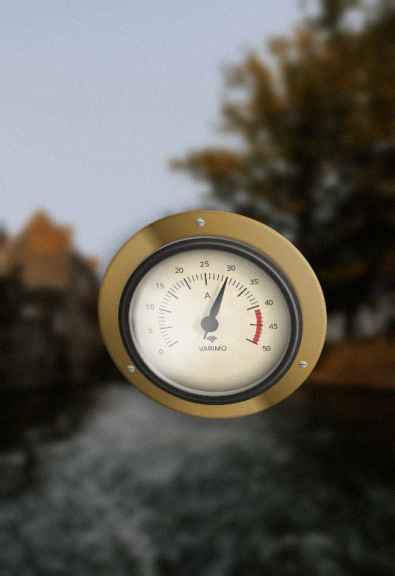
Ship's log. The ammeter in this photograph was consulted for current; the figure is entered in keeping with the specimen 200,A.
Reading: 30,A
